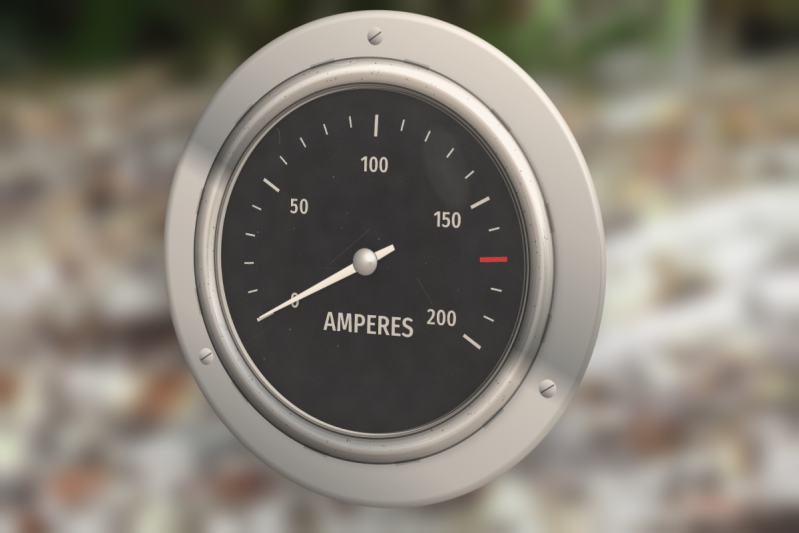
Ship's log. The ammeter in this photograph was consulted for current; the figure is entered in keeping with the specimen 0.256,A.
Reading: 0,A
